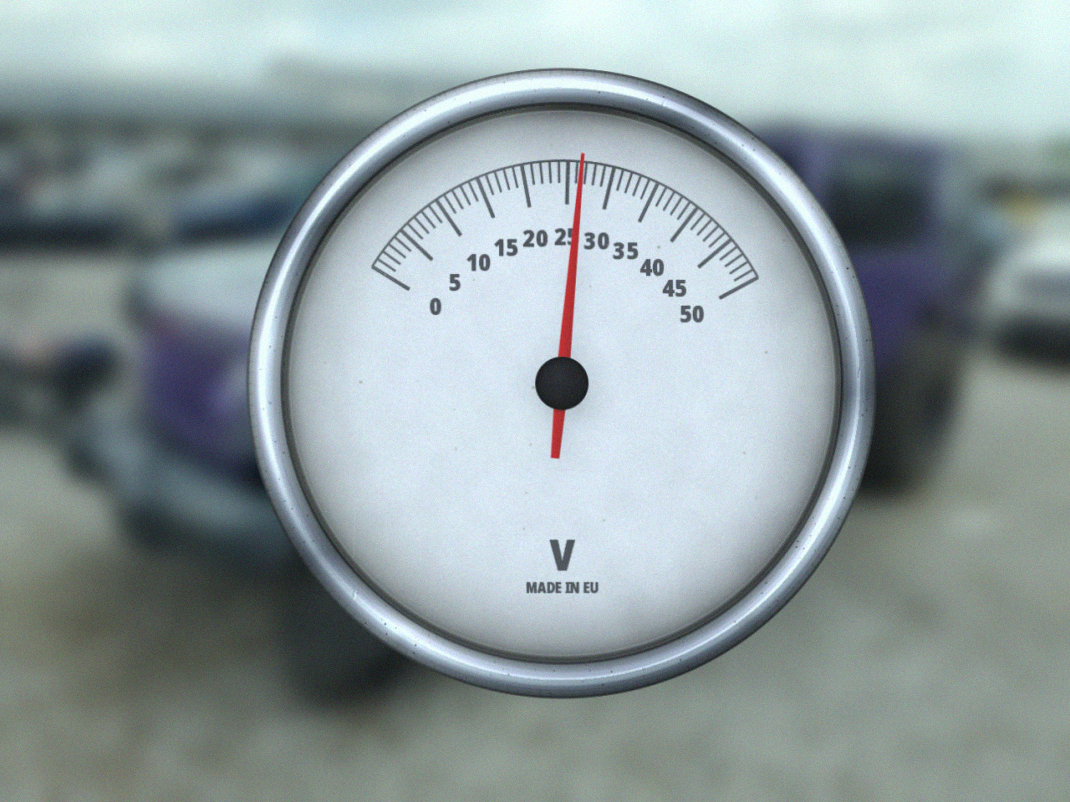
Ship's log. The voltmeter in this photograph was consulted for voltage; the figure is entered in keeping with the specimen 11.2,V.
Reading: 26.5,V
